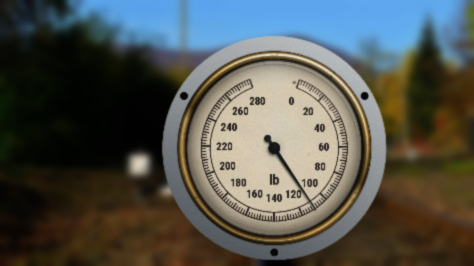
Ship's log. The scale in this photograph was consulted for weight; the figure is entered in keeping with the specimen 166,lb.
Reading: 110,lb
